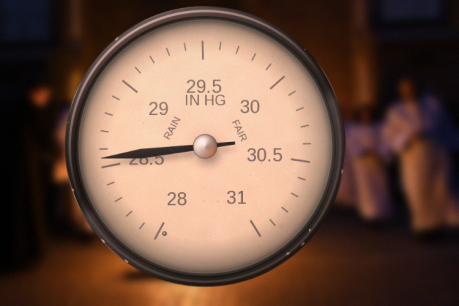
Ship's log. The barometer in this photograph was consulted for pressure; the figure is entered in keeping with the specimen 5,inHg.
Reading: 28.55,inHg
